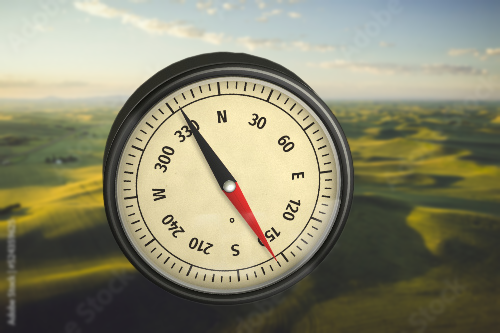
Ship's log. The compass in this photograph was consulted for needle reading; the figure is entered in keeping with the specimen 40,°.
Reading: 155,°
